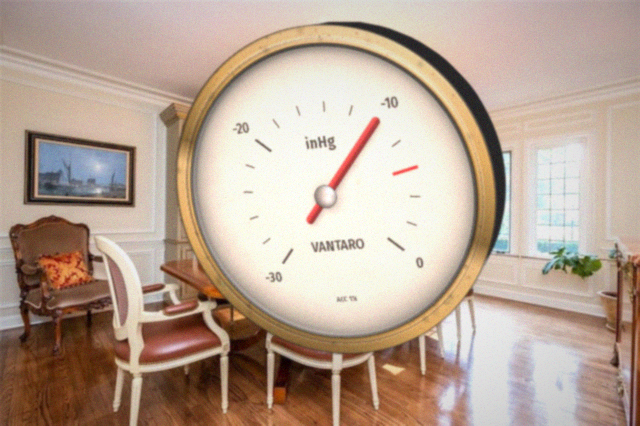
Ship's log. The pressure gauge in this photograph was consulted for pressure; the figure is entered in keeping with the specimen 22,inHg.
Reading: -10,inHg
